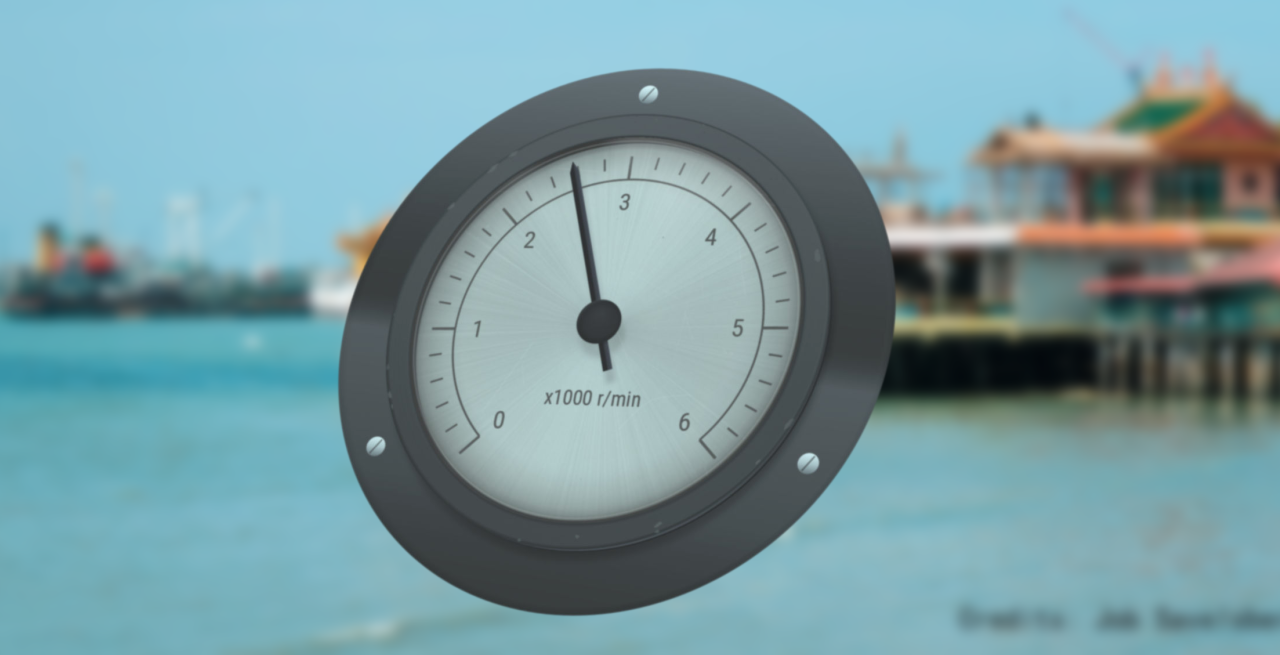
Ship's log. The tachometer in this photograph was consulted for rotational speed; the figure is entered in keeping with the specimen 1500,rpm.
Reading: 2600,rpm
